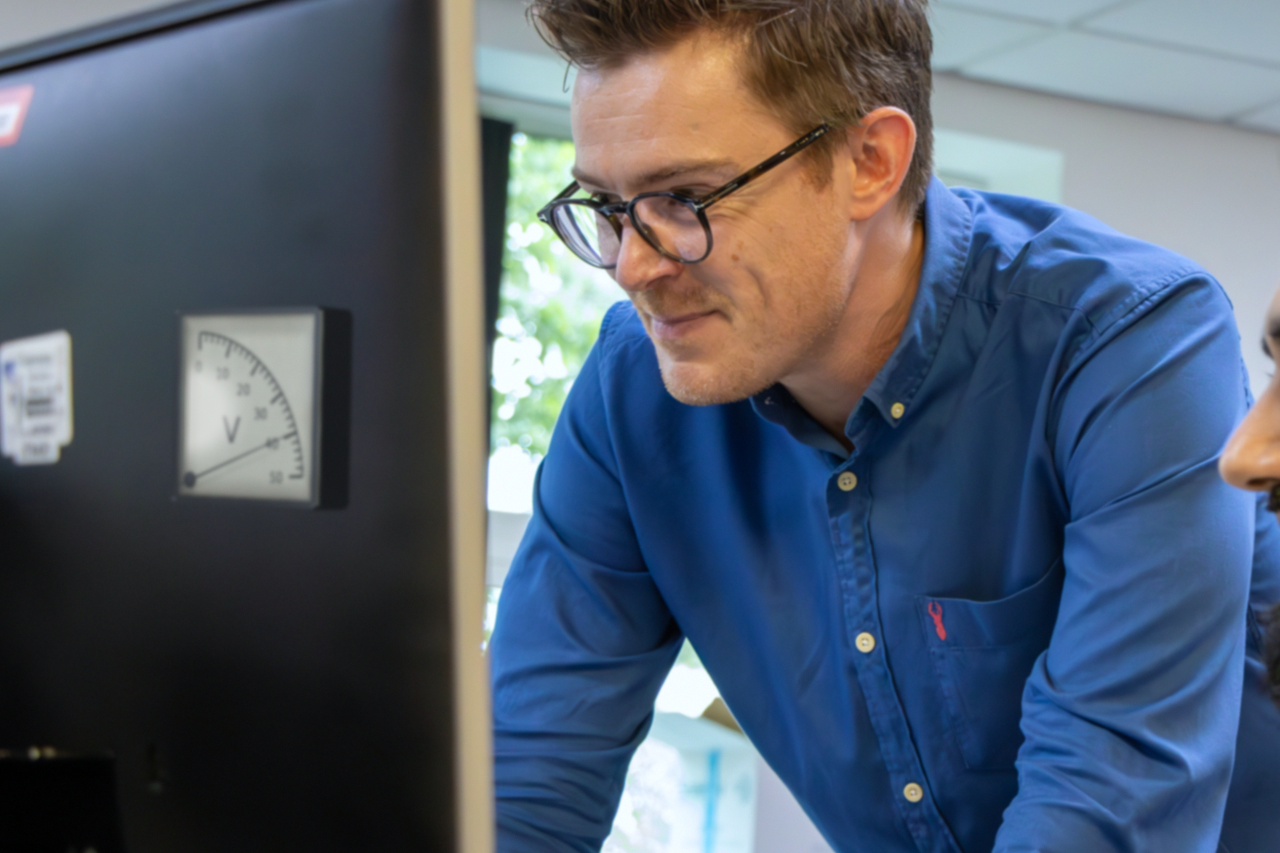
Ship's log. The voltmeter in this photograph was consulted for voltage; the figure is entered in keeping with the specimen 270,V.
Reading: 40,V
